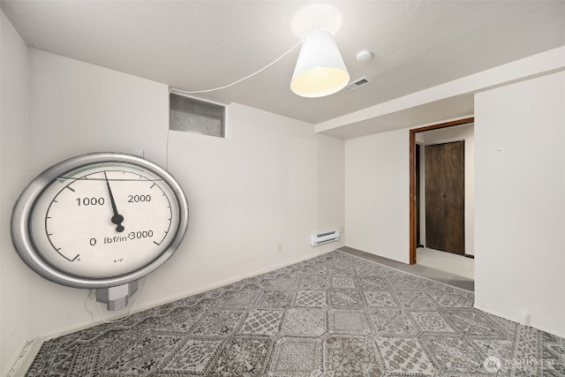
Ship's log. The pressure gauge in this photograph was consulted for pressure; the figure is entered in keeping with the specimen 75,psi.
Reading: 1400,psi
